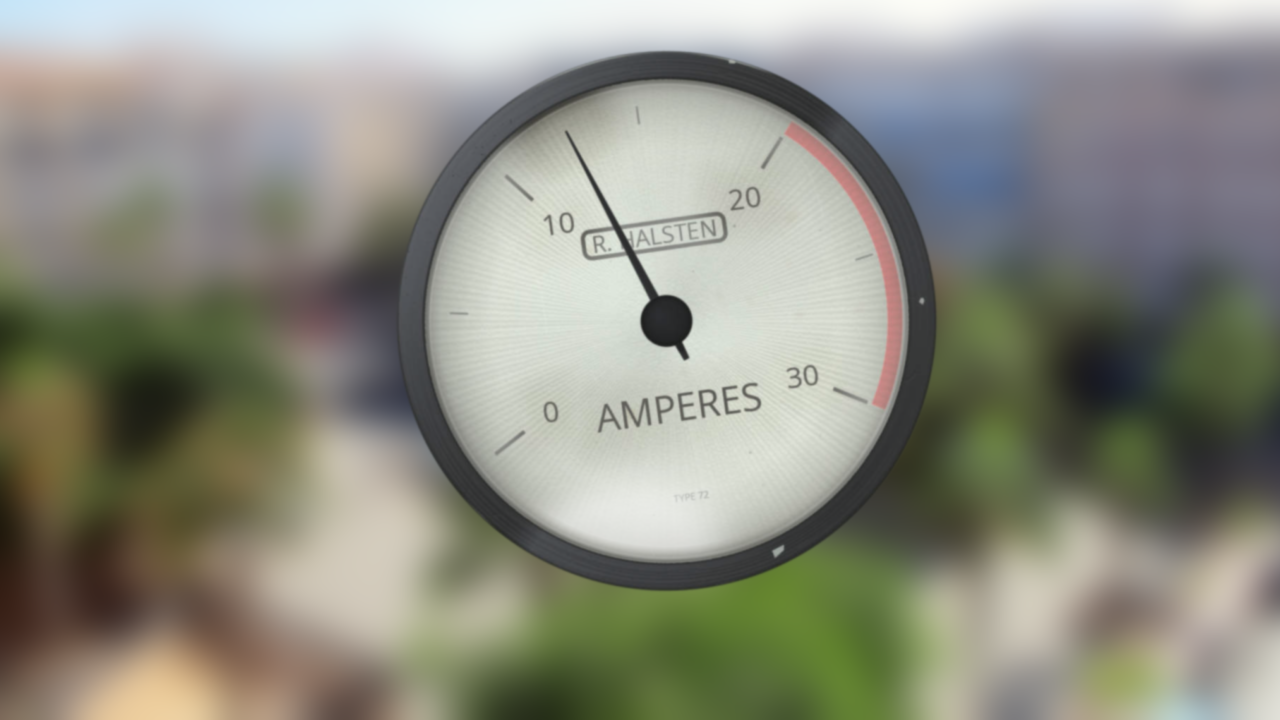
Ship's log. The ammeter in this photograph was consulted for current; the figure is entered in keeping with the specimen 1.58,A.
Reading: 12.5,A
